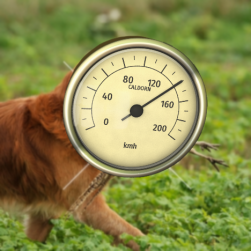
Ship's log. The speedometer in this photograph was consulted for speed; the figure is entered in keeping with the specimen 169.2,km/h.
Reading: 140,km/h
